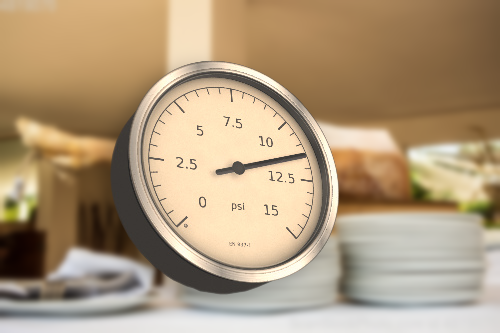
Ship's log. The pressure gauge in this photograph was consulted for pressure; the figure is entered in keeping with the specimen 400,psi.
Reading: 11.5,psi
